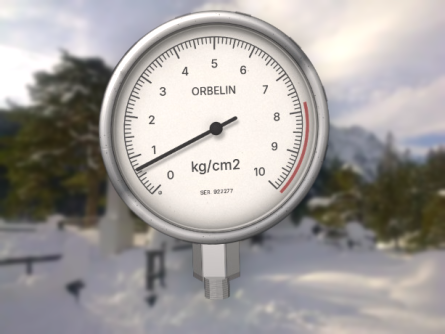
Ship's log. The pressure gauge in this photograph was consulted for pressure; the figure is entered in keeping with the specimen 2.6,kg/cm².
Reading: 0.7,kg/cm²
